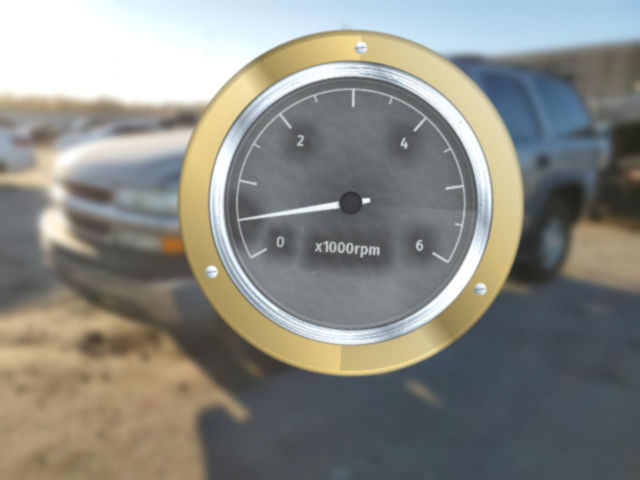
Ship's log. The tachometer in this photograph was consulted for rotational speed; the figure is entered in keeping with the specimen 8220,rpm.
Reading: 500,rpm
